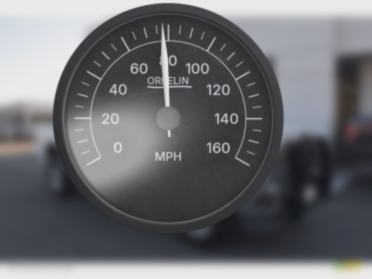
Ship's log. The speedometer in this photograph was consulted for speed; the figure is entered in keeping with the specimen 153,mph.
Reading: 77.5,mph
